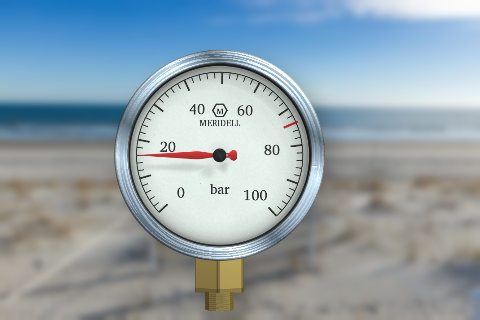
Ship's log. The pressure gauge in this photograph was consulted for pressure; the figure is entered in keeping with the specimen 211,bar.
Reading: 16,bar
